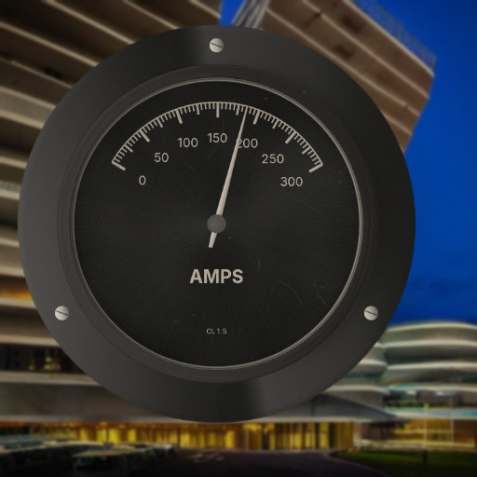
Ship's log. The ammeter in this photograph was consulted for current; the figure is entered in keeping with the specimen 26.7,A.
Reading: 185,A
